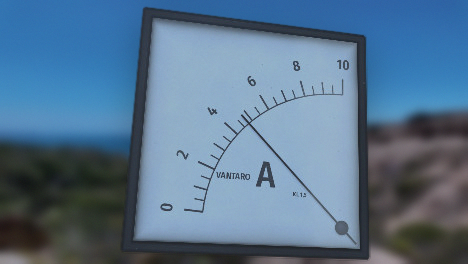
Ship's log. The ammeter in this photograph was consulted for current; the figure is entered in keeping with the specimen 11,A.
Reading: 4.75,A
